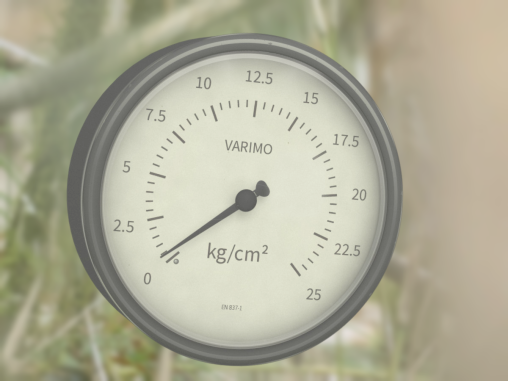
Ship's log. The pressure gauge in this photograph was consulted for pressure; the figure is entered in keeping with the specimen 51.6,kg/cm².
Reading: 0.5,kg/cm²
